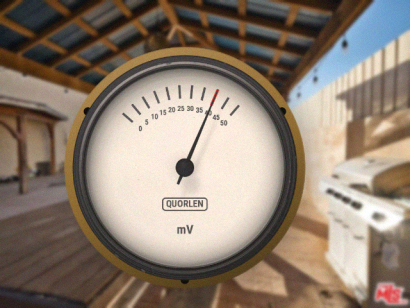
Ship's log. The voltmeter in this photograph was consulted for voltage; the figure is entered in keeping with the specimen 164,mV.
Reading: 40,mV
